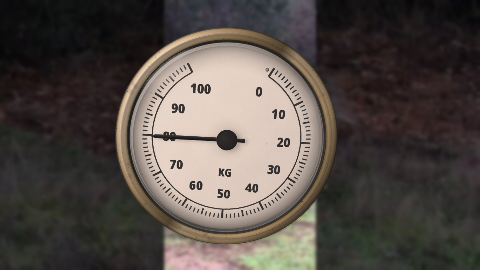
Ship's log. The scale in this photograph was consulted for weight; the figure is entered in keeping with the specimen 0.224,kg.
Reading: 80,kg
